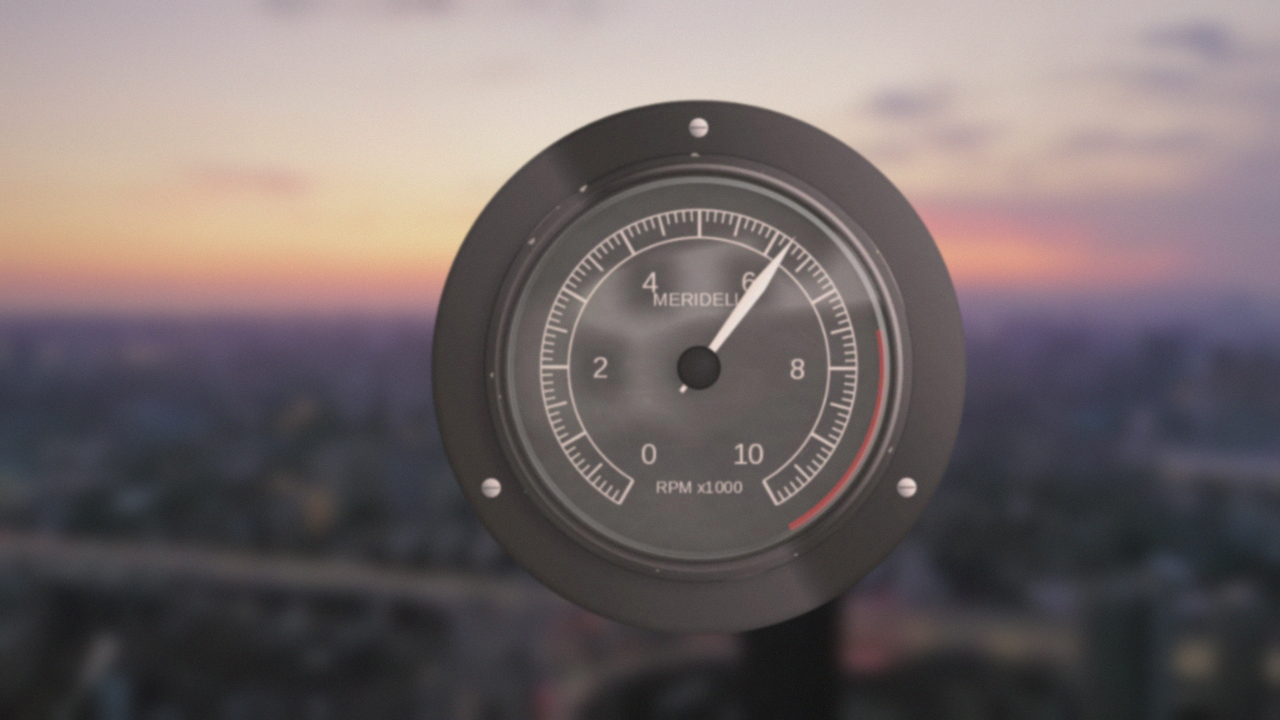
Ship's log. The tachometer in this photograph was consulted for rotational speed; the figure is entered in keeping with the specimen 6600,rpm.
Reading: 6200,rpm
